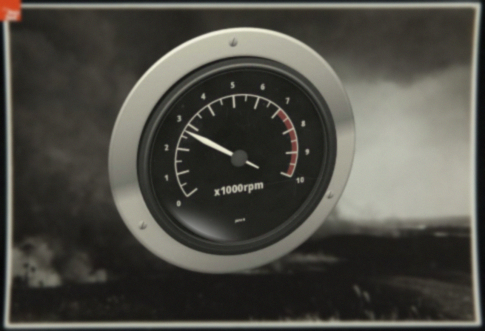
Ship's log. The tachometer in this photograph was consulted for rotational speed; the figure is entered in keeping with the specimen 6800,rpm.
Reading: 2750,rpm
